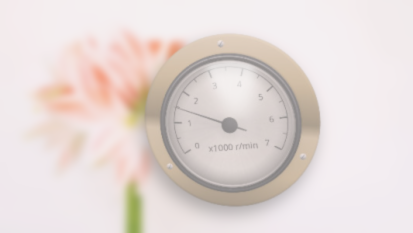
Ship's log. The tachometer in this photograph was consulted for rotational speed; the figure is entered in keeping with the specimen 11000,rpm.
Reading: 1500,rpm
